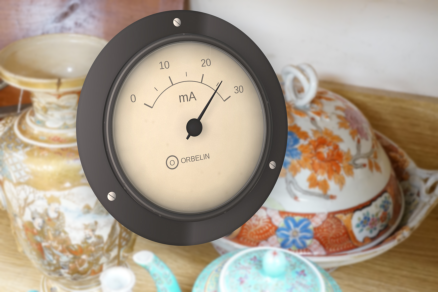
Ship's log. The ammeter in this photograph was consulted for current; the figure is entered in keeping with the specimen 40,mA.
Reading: 25,mA
